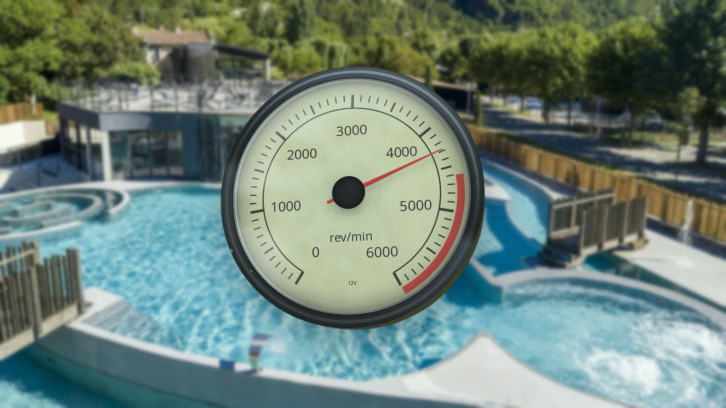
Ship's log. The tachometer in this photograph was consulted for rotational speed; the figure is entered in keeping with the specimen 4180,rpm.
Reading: 4300,rpm
